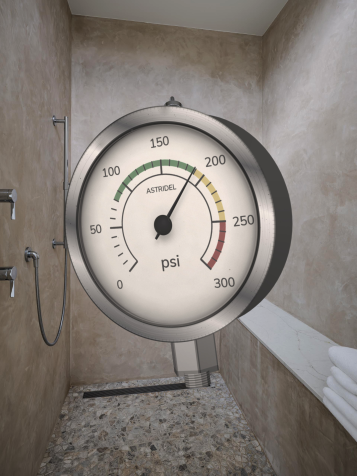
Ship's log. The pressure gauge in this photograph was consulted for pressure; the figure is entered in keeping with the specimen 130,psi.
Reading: 190,psi
